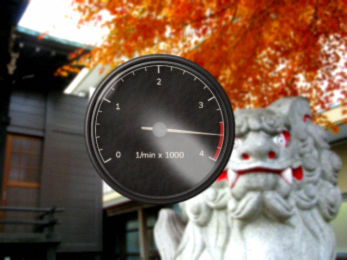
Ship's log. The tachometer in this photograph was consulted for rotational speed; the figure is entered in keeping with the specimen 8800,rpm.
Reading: 3600,rpm
